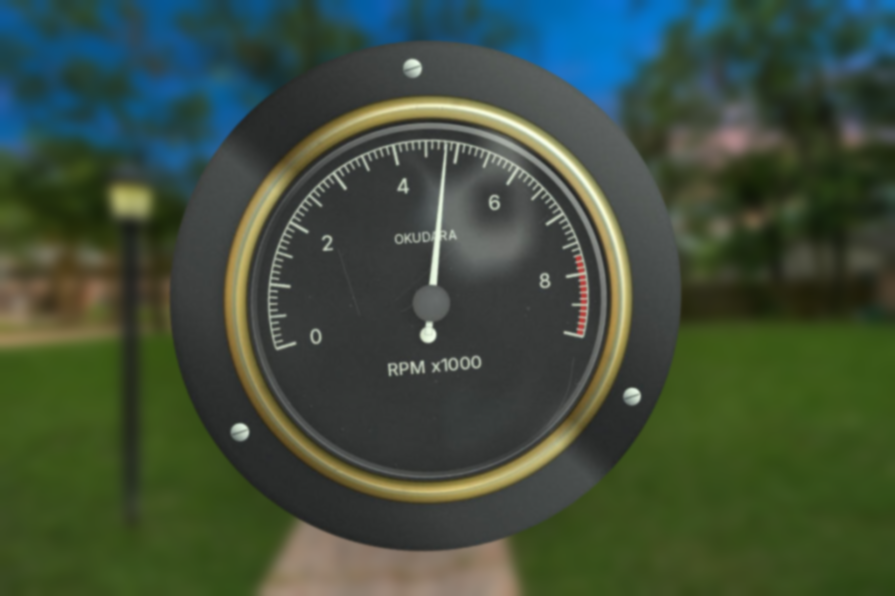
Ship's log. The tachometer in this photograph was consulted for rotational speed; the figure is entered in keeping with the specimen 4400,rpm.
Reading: 4800,rpm
